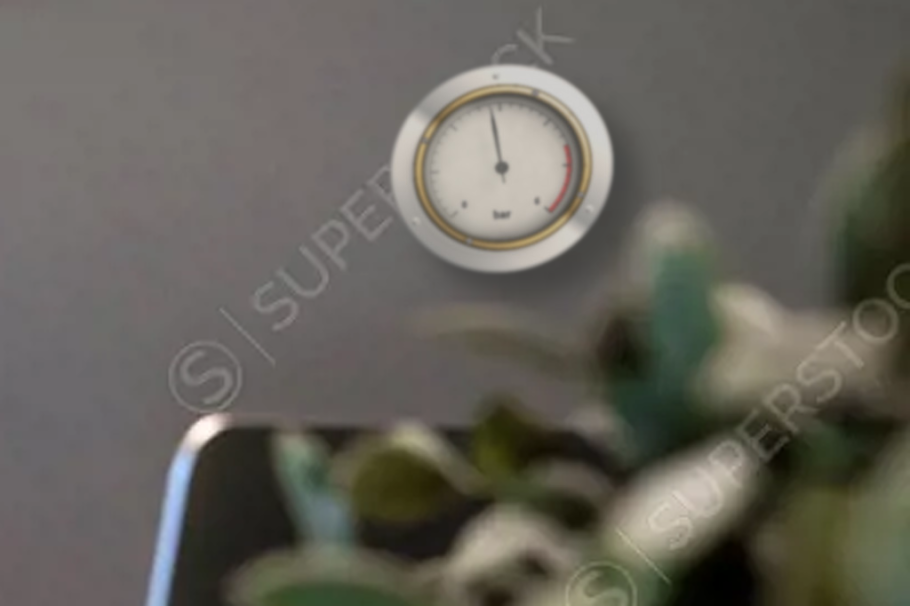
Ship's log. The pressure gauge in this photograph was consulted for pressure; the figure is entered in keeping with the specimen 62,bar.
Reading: 2.8,bar
